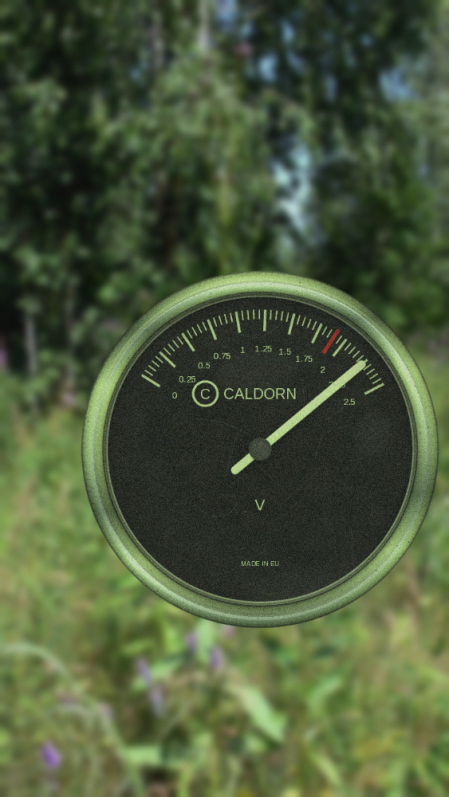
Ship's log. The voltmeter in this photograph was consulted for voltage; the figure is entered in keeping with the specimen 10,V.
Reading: 2.25,V
